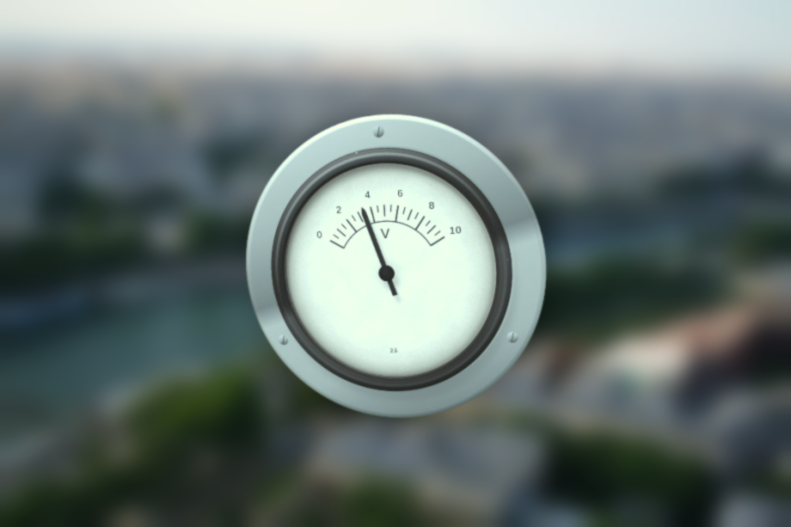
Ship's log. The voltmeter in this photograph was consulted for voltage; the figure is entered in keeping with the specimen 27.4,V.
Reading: 3.5,V
